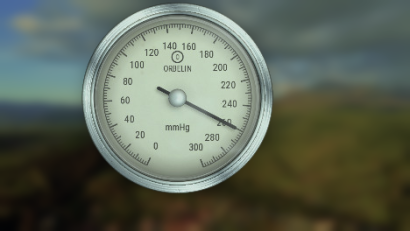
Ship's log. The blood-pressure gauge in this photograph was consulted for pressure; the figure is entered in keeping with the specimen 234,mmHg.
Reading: 260,mmHg
